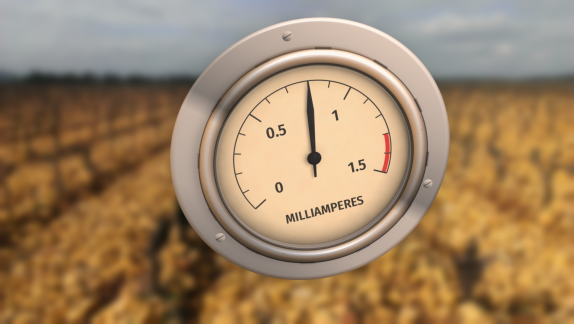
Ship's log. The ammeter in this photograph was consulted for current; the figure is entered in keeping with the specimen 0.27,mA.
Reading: 0.8,mA
